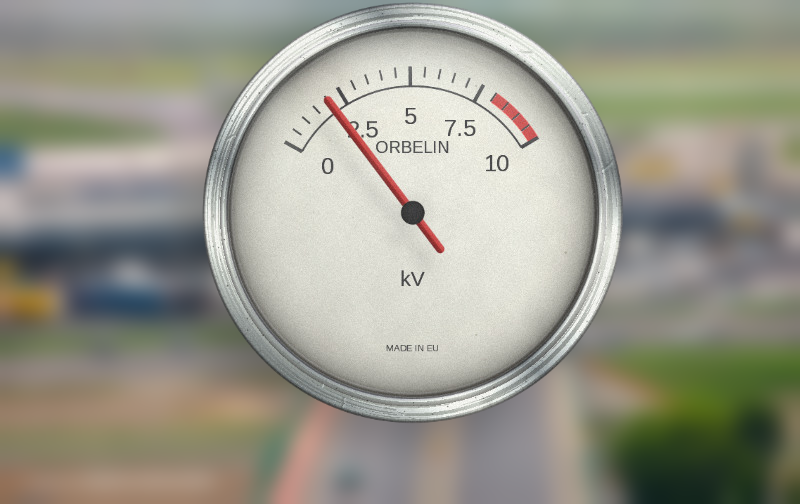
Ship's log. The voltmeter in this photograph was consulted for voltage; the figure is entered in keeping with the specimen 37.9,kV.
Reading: 2,kV
